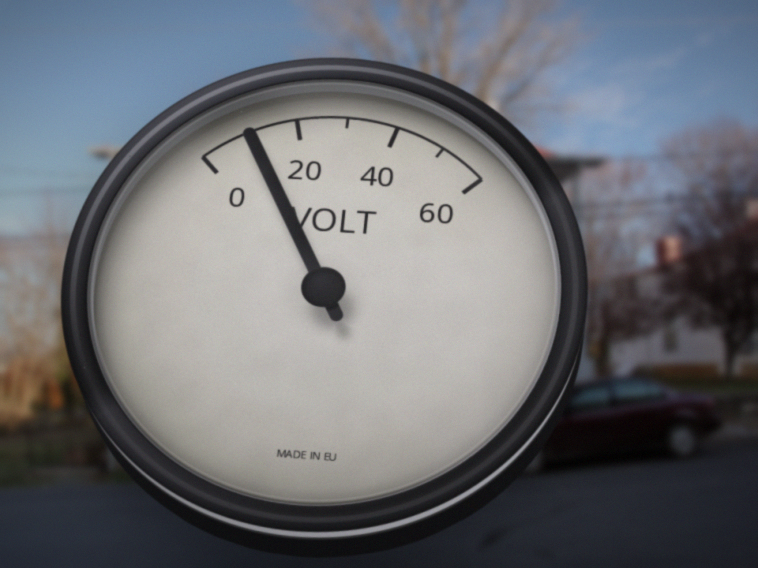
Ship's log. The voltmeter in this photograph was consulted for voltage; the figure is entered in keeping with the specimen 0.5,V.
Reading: 10,V
